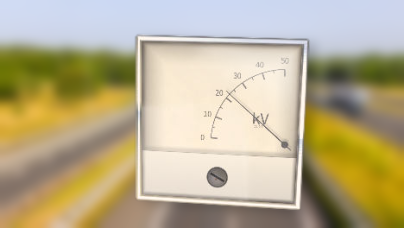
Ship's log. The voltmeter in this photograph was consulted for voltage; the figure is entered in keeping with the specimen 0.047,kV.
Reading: 22.5,kV
